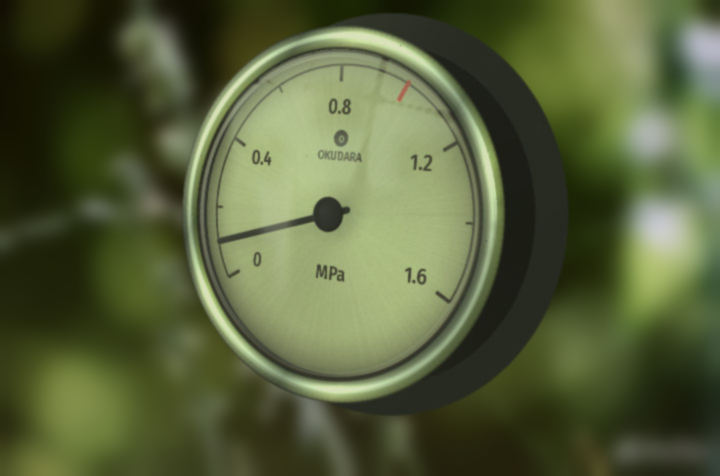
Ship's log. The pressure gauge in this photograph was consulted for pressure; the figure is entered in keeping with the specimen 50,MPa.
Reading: 0.1,MPa
